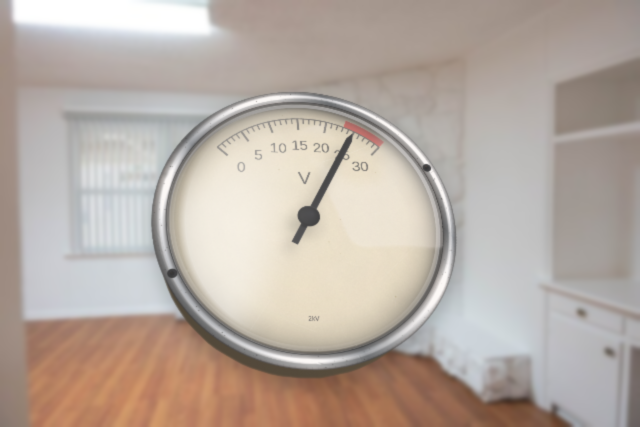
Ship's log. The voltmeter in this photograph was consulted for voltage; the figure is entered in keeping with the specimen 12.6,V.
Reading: 25,V
